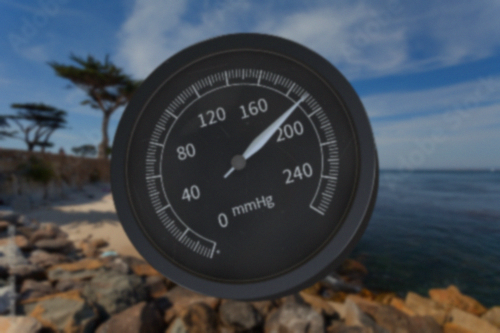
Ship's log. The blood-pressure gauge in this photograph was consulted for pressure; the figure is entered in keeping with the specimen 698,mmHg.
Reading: 190,mmHg
